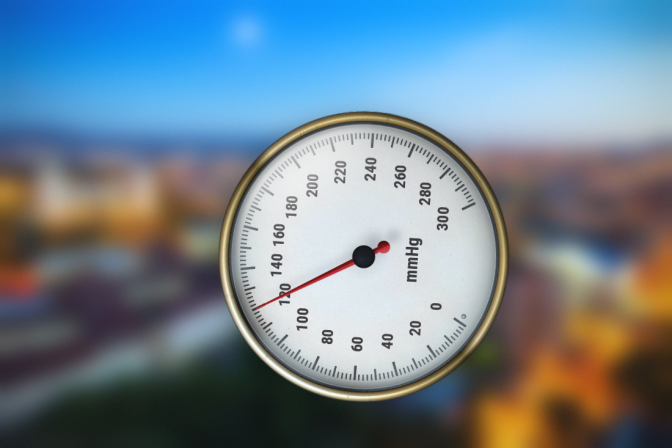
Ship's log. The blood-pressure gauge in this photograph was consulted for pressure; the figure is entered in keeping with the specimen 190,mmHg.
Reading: 120,mmHg
